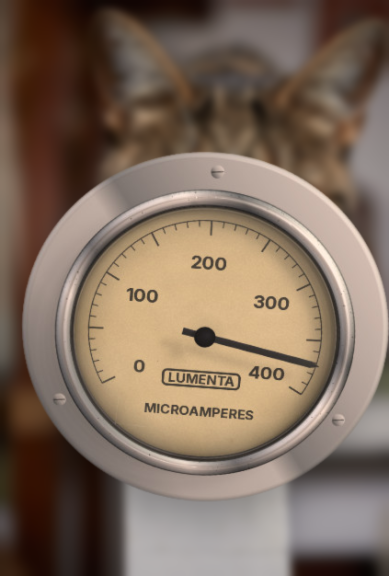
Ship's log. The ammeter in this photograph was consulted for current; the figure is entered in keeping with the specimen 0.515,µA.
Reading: 370,µA
